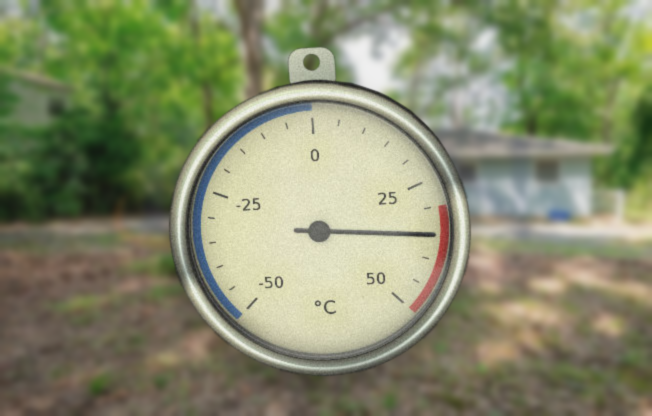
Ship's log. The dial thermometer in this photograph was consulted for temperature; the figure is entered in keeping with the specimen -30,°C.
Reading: 35,°C
